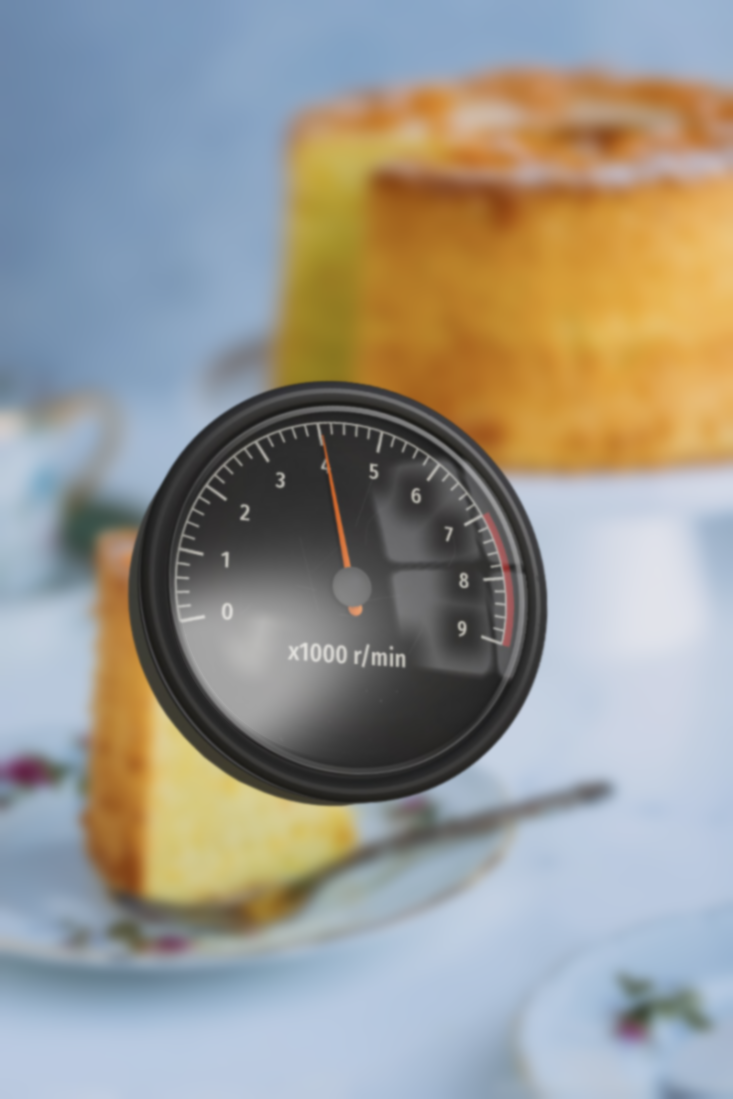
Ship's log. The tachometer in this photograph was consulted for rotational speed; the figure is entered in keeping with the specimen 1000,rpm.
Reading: 4000,rpm
